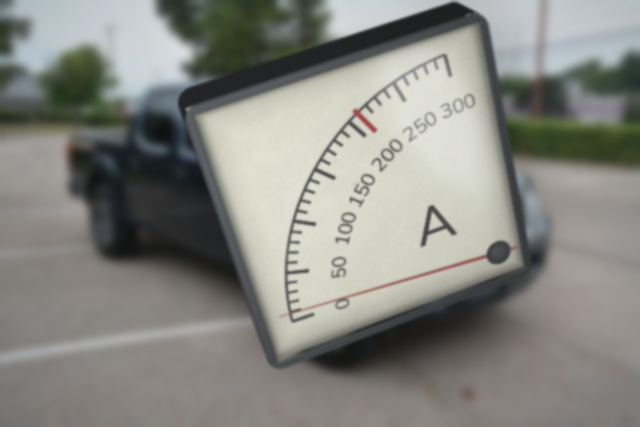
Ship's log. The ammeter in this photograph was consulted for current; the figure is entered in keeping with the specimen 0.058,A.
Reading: 10,A
